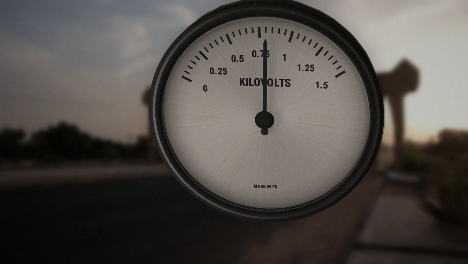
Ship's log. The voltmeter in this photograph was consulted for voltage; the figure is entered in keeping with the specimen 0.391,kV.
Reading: 0.8,kV
